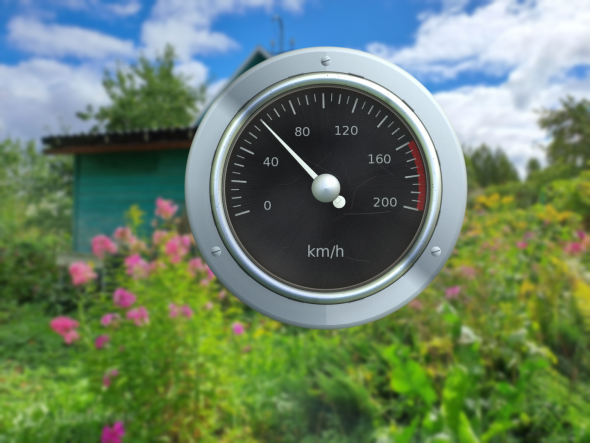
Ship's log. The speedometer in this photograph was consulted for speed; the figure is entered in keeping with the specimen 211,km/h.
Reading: 60,km/h
